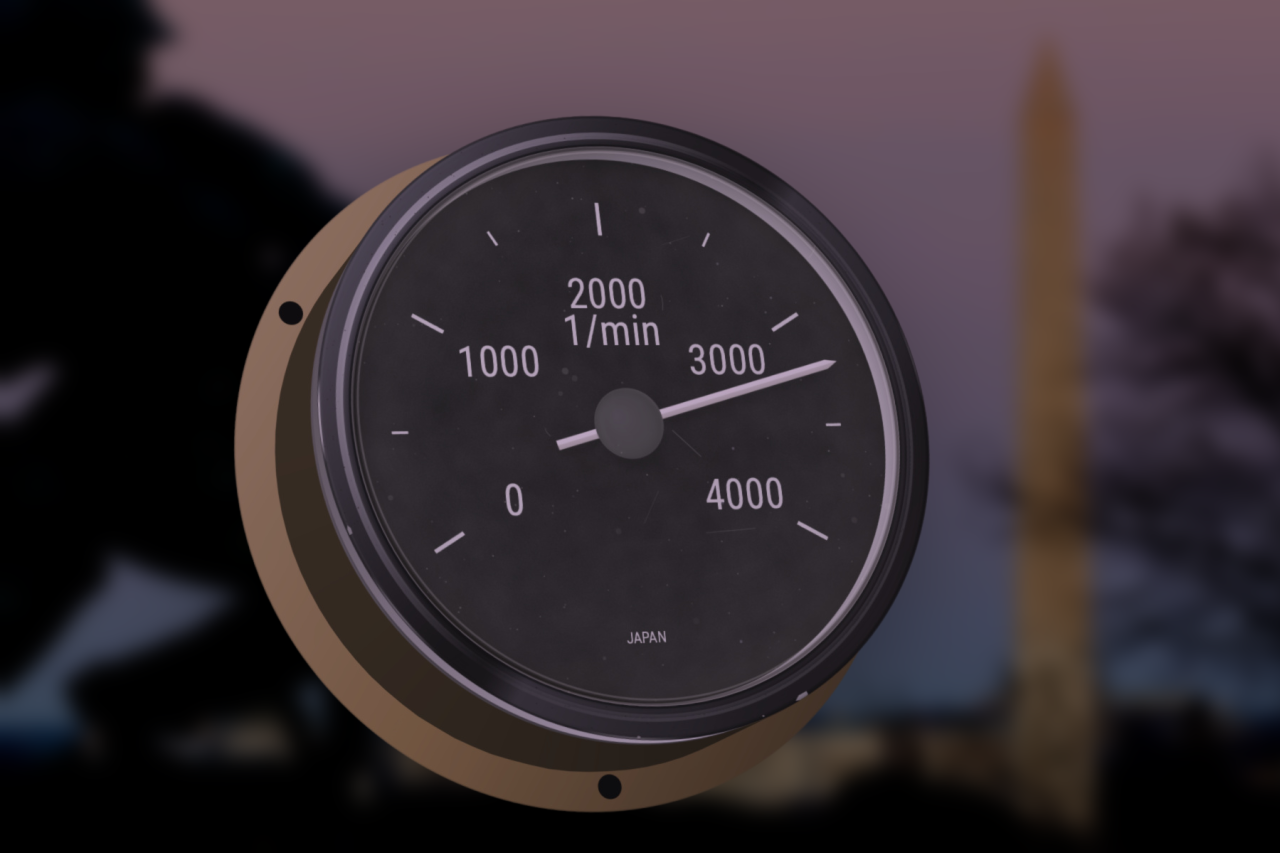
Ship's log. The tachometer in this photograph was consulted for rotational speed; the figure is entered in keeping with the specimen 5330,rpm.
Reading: 3250,rpm
